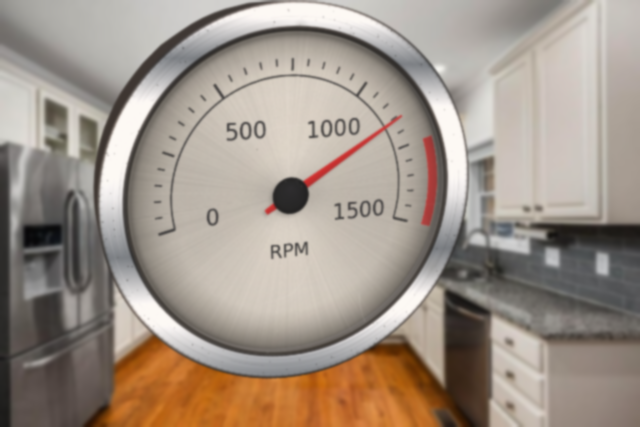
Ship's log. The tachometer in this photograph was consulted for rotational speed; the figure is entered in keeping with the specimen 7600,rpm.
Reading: 1150,rpm
